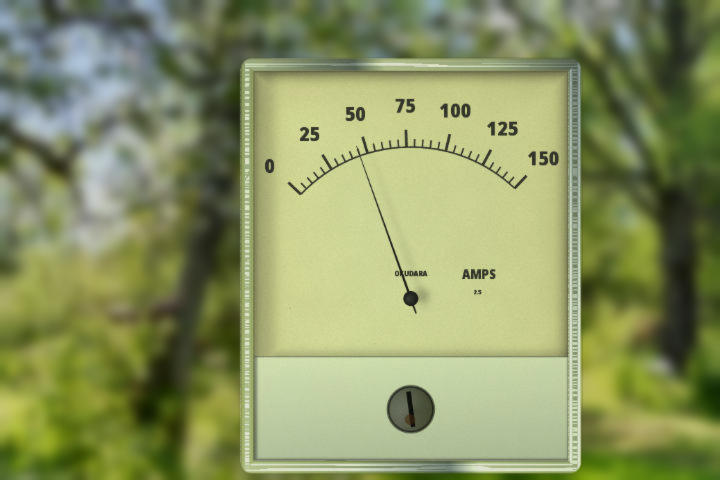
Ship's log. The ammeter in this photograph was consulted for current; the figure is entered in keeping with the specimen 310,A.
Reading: 45,A
